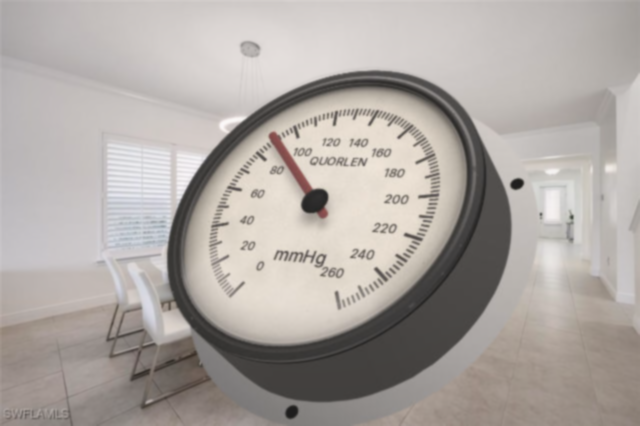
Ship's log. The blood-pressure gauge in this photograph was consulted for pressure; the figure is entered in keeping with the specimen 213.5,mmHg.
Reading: 90,mmHg
